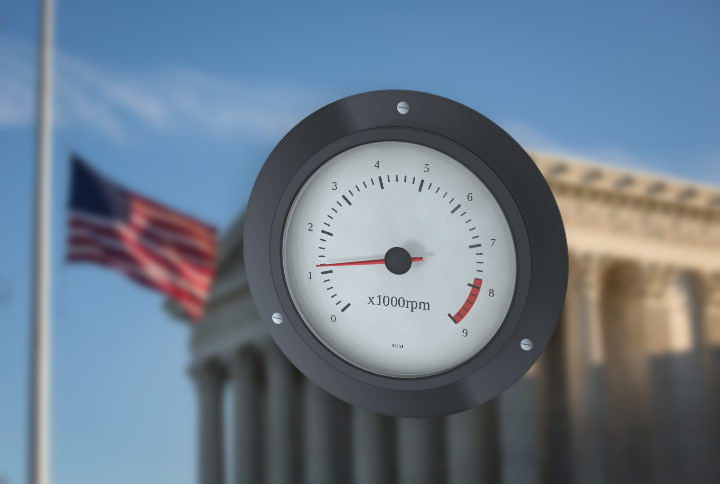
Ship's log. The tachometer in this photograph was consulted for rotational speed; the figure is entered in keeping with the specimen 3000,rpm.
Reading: 1200,rpm
